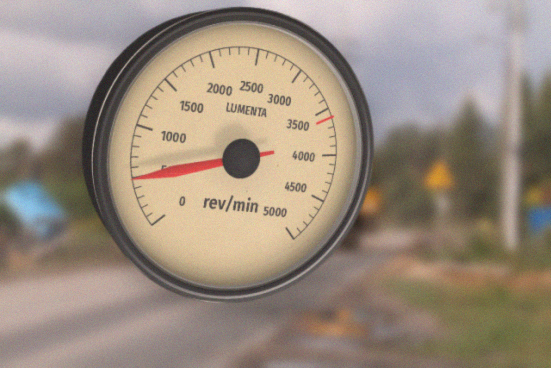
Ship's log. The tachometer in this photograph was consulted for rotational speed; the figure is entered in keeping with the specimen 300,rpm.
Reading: 500,rpm
